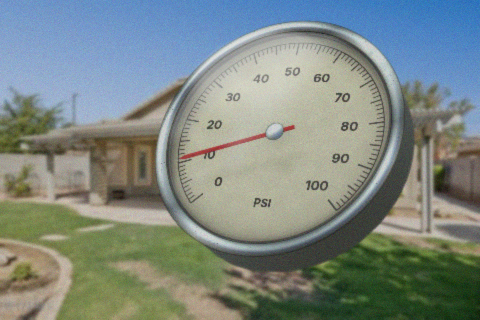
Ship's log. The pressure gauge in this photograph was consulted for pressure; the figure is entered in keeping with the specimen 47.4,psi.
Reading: 10,psi
